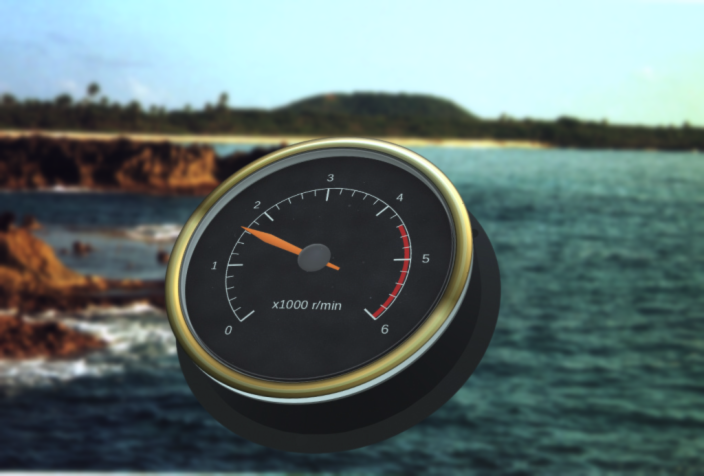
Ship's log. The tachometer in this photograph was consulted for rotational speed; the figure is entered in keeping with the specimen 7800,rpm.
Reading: 1600,rpm
